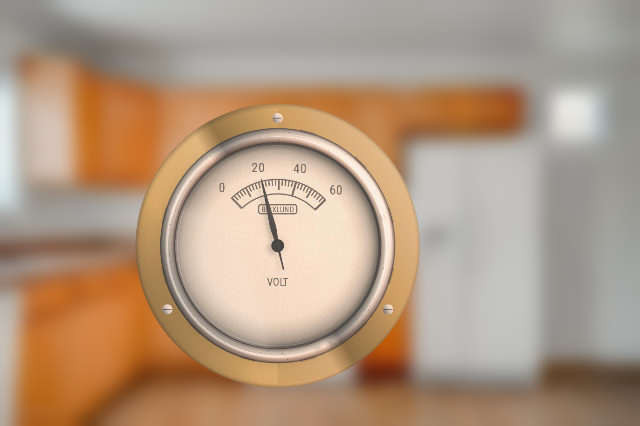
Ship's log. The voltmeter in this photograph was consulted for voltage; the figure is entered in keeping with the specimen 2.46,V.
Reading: 20,V
